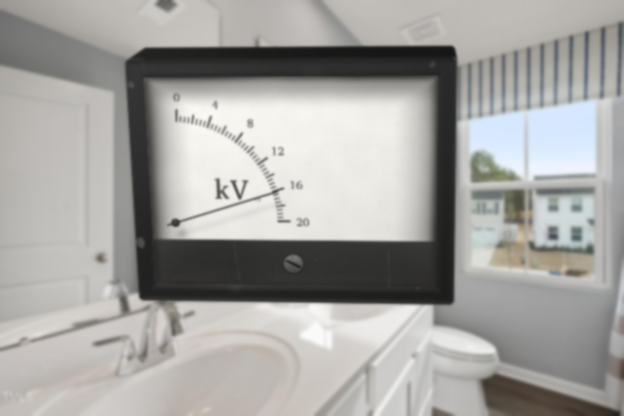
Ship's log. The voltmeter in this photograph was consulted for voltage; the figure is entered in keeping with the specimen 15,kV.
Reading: 16,kV
